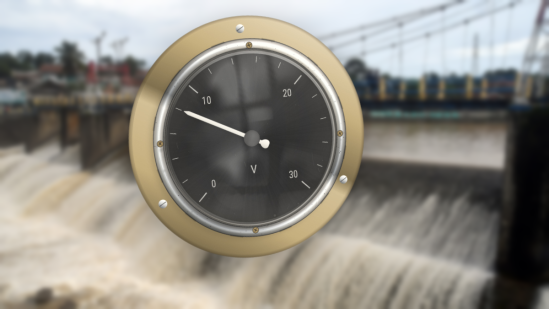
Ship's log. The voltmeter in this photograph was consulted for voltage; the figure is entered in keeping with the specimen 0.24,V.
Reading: 8,V
